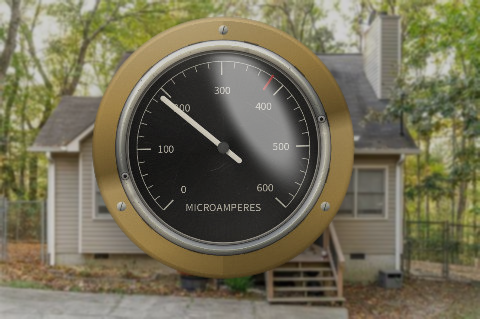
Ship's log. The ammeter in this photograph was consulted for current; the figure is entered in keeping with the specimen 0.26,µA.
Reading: 190,µA
